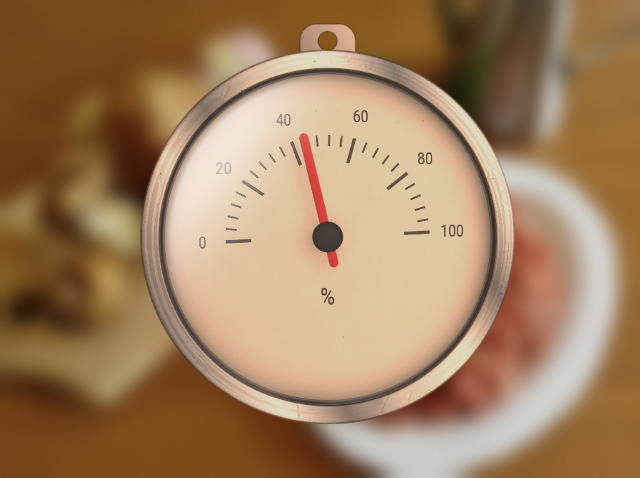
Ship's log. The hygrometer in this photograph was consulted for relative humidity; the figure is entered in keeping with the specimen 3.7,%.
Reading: 44,%
